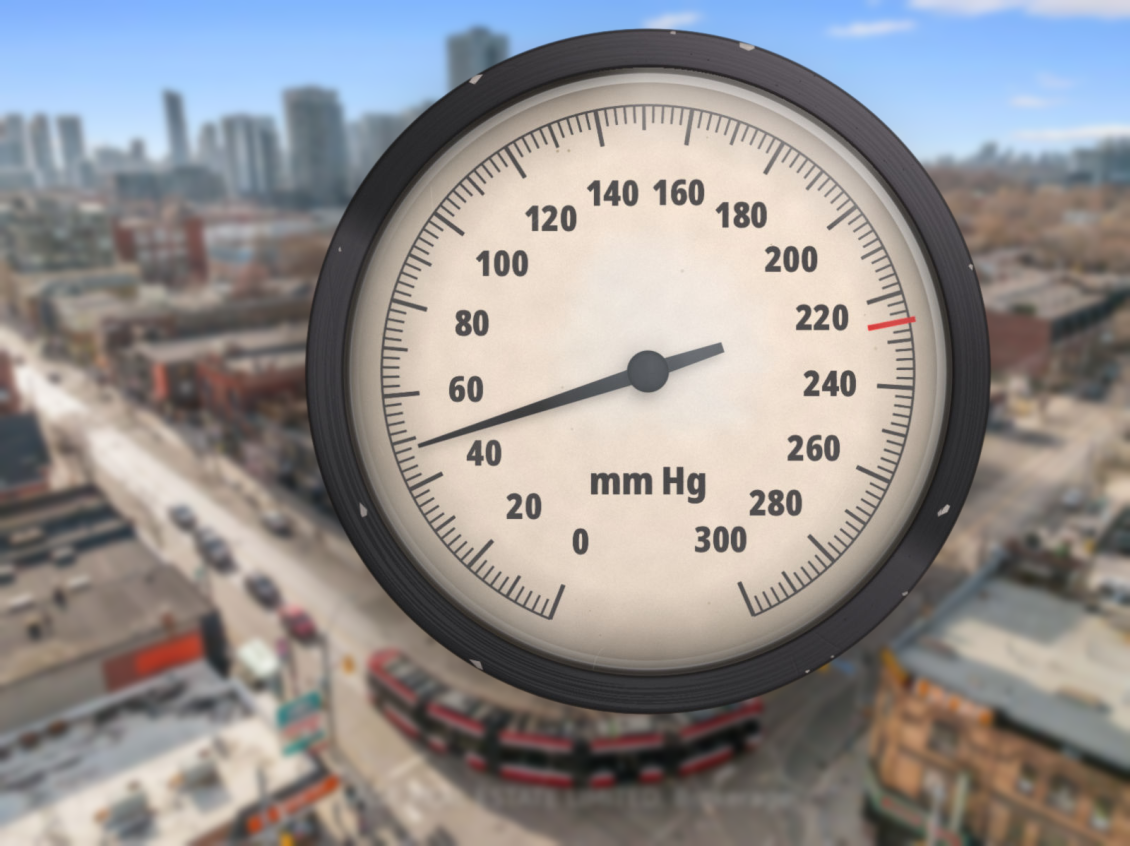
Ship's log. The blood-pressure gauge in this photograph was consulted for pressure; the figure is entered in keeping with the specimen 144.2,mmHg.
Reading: 48,mmHg
